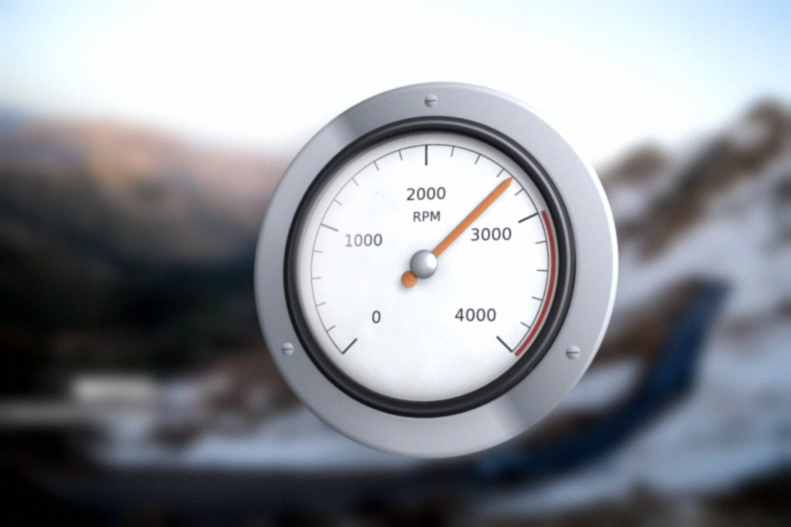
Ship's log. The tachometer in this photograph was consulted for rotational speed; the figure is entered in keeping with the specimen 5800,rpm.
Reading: 2700,rpm
